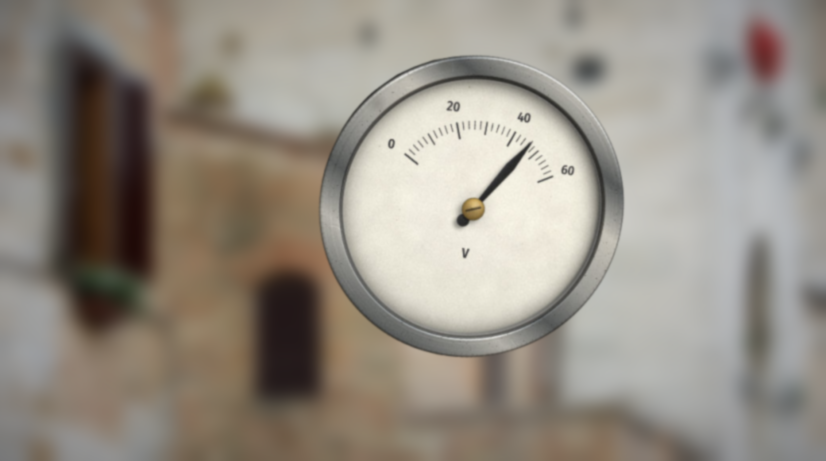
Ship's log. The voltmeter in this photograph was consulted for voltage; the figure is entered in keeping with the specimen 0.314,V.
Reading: 46,V
